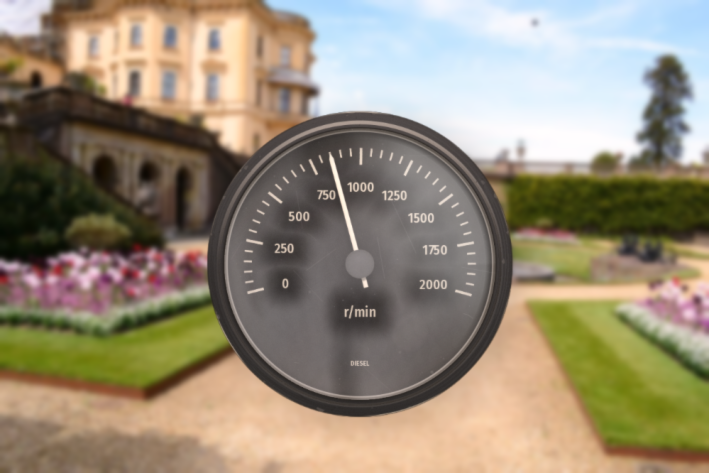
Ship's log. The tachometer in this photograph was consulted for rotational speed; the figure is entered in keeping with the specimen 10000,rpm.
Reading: 850,rpm
